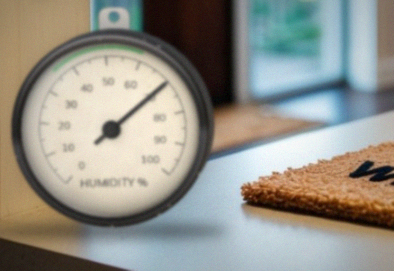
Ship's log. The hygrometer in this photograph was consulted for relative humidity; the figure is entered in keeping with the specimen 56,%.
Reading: 70,%
